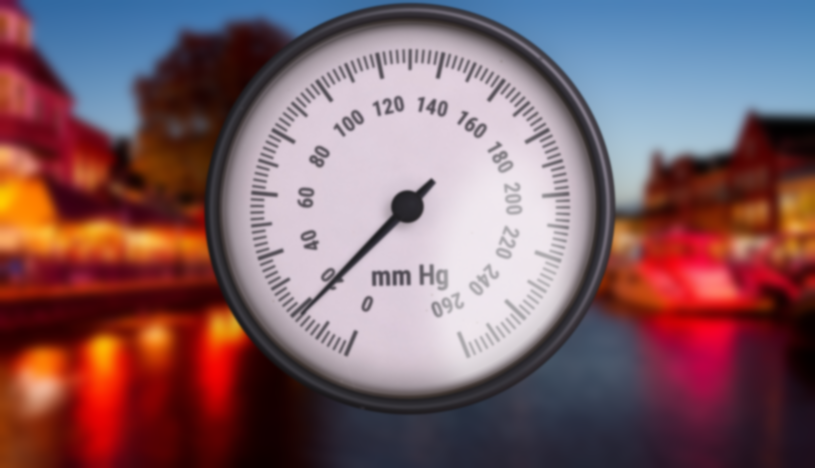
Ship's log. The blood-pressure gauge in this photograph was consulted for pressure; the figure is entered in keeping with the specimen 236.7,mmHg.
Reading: 18,mmHg
